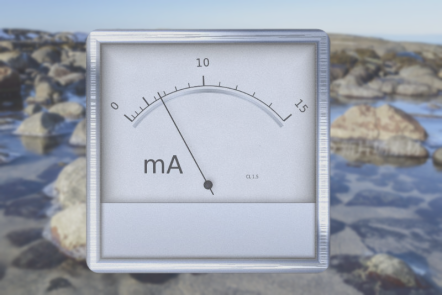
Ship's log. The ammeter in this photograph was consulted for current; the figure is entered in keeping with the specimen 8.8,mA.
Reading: 6.5,mA
